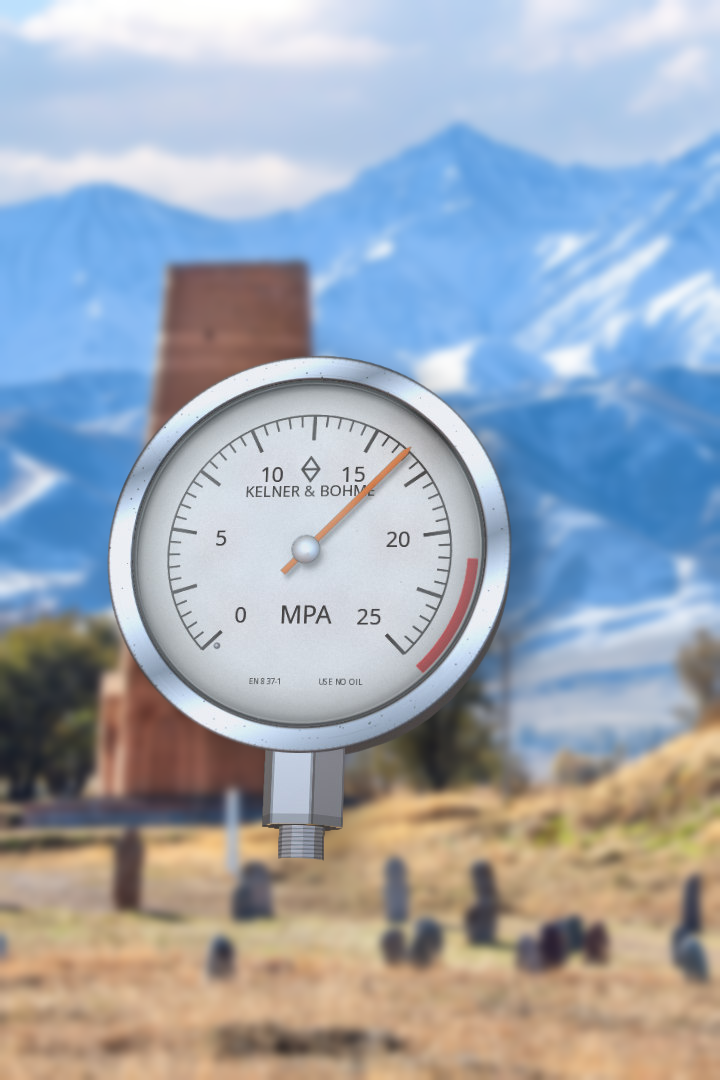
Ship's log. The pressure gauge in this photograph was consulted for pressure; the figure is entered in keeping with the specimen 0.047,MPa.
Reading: 16.5,MPa
